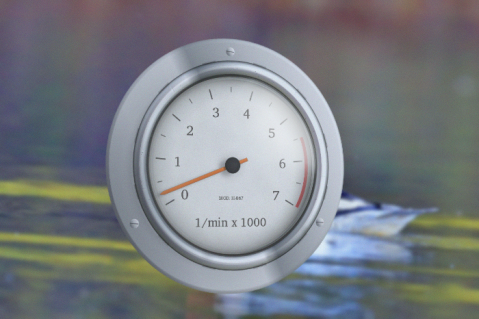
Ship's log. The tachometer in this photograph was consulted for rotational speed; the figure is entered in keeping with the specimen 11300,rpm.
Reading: 250,rpm
